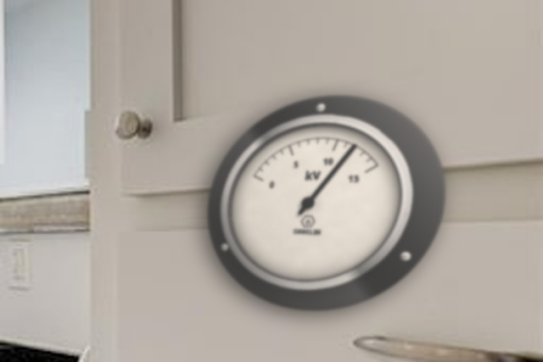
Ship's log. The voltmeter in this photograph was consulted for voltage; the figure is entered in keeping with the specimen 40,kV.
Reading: 12,kV
